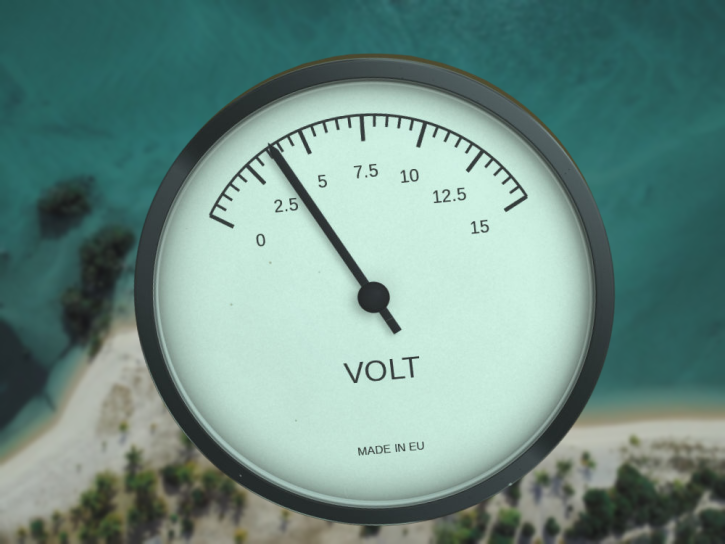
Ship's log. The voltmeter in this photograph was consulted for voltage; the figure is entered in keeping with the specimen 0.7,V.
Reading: 3.75,V
